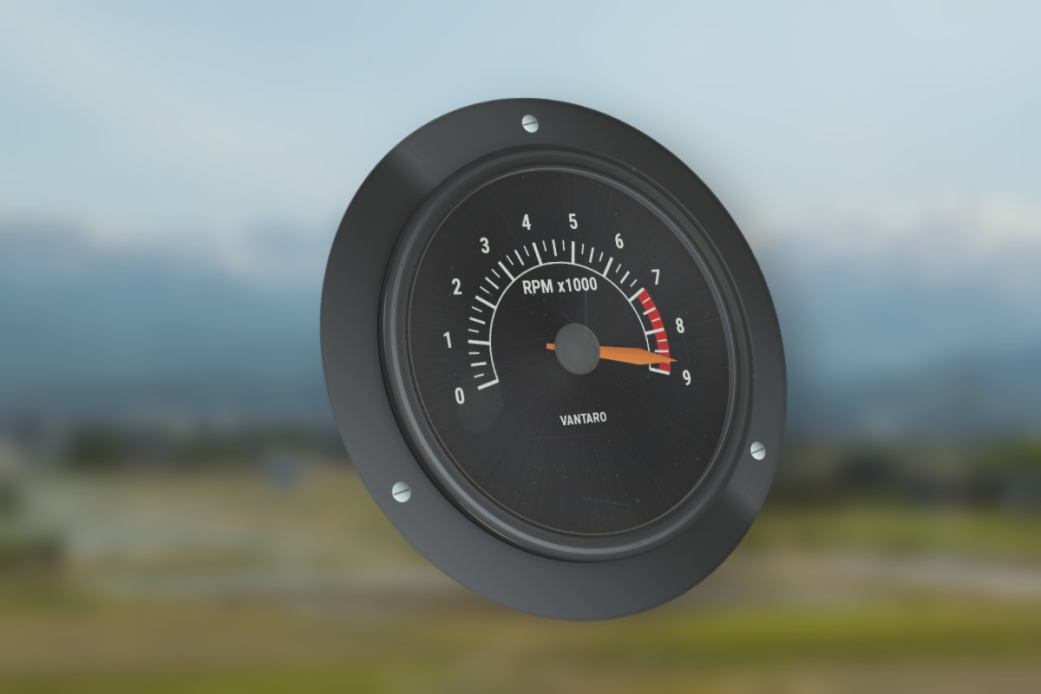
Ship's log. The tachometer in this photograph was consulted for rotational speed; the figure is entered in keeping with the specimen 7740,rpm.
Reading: 8750,rpm
